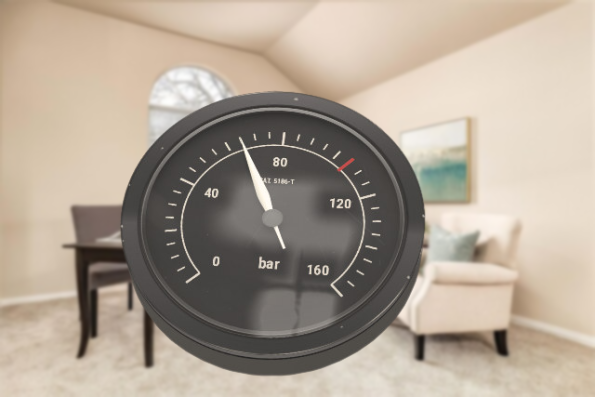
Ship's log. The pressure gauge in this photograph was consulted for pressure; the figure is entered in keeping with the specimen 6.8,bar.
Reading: 65,bar
